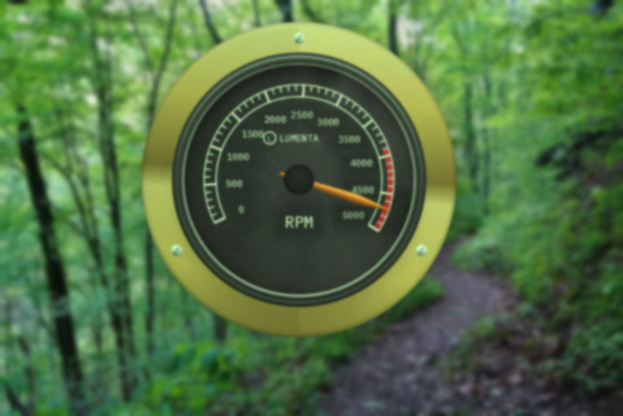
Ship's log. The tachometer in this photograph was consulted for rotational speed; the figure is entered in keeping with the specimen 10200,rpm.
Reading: 4700,rpm
